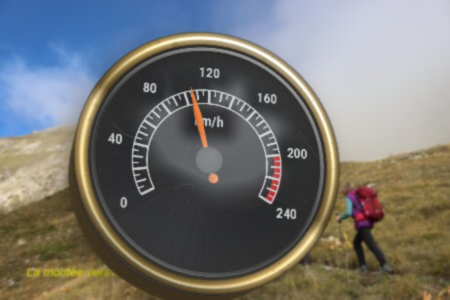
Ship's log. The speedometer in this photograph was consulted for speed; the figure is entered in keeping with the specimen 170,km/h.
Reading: 105,km/h
